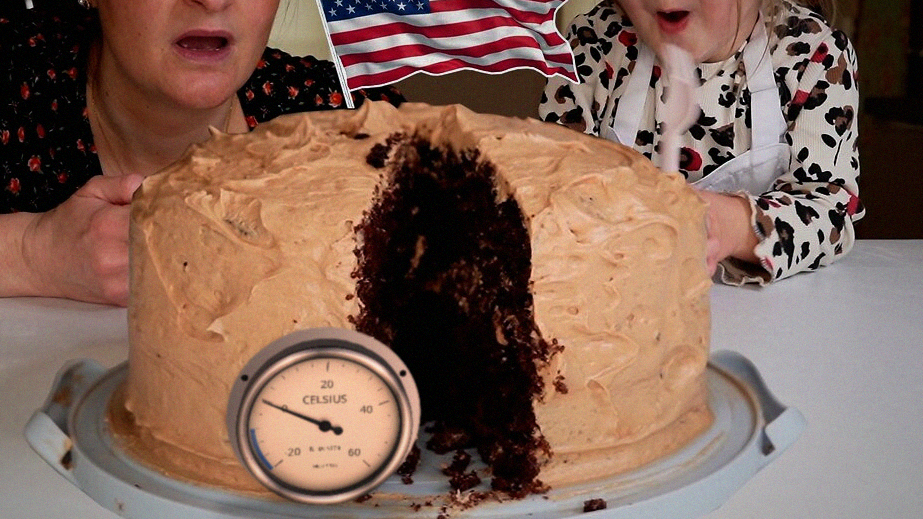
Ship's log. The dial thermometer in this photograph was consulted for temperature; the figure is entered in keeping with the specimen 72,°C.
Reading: 0,°C
